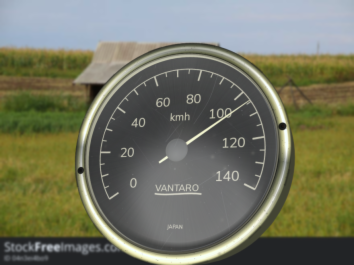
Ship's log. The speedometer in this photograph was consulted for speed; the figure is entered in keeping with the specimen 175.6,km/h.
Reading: 105,km/h
